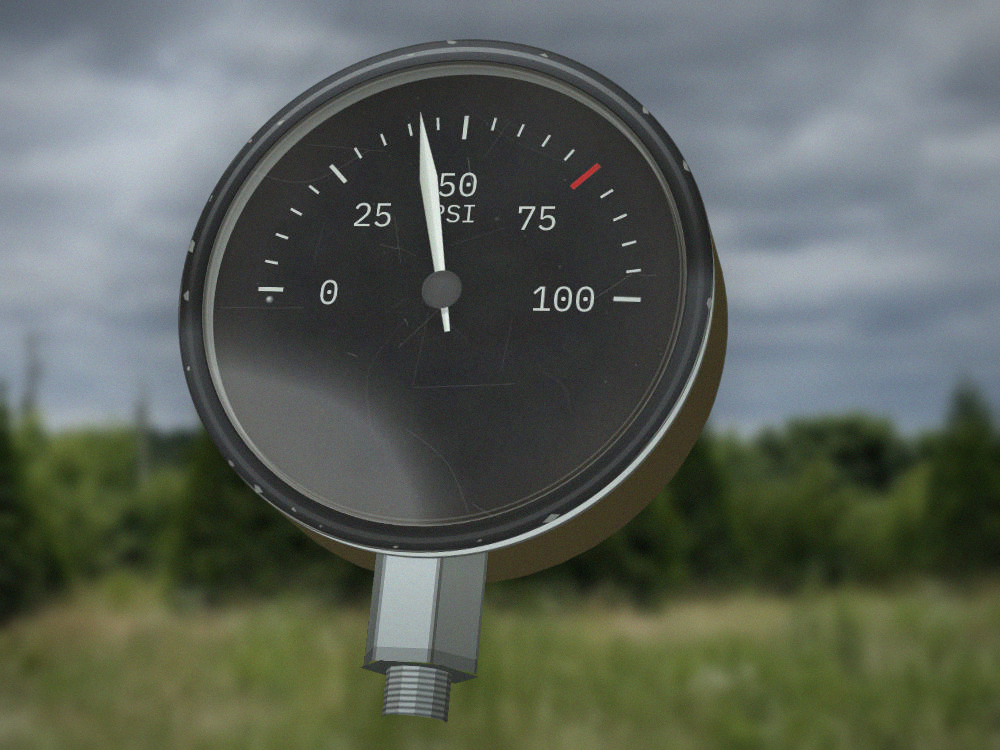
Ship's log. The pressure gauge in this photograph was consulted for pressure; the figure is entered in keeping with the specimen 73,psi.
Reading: 42.5,psi
